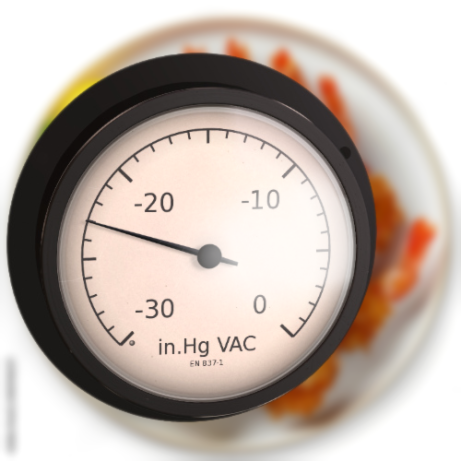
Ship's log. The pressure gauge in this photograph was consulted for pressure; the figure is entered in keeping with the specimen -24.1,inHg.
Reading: -23,inHg
